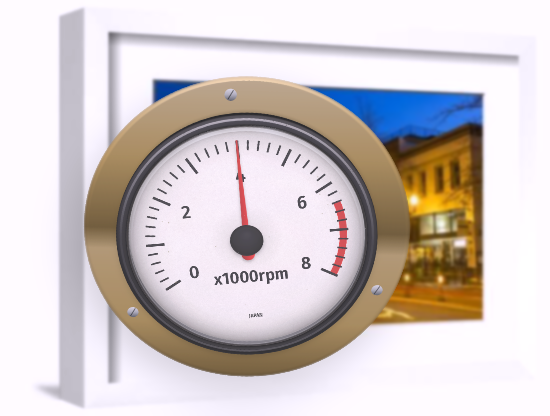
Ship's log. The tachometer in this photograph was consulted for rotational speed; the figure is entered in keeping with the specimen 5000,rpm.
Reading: 4000,rpm
